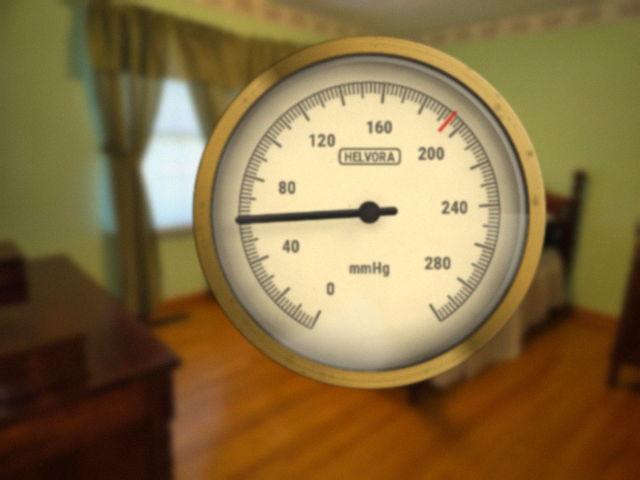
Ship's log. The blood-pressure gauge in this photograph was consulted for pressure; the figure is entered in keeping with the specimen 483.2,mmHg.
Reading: 60,mmHg
